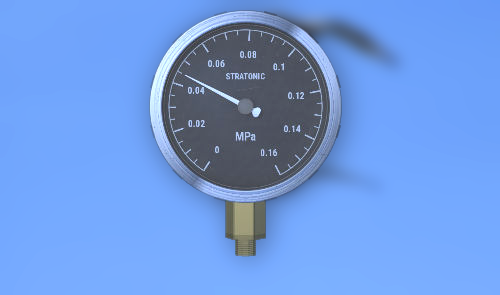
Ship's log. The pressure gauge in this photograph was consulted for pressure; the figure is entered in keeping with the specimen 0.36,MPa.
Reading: 0.045,MPa
